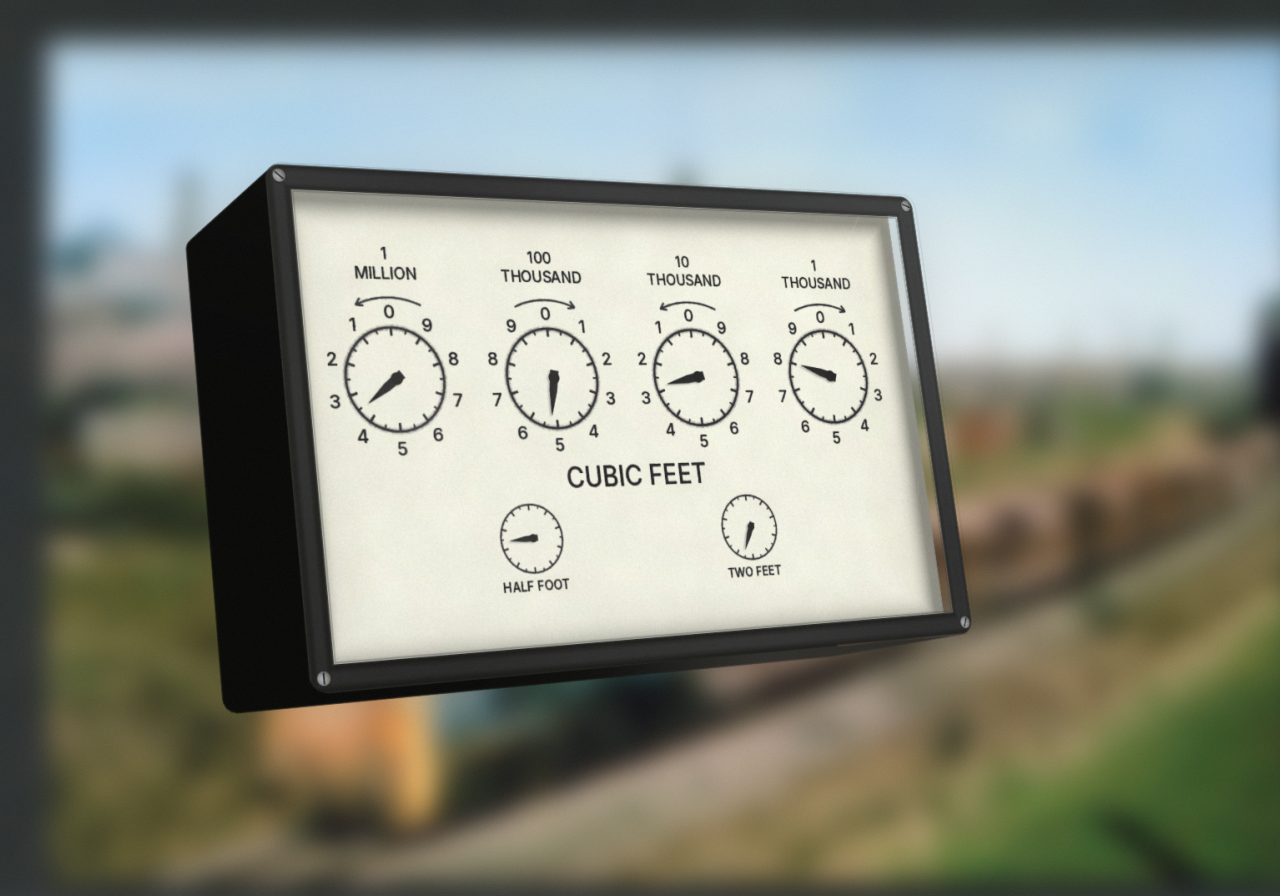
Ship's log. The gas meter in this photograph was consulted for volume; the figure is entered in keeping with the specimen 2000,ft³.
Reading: 352800,ft³
